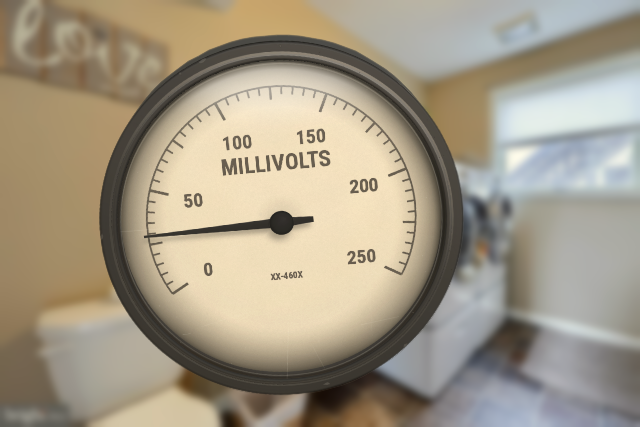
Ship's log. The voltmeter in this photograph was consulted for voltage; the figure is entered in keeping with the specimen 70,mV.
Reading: 30,mV
